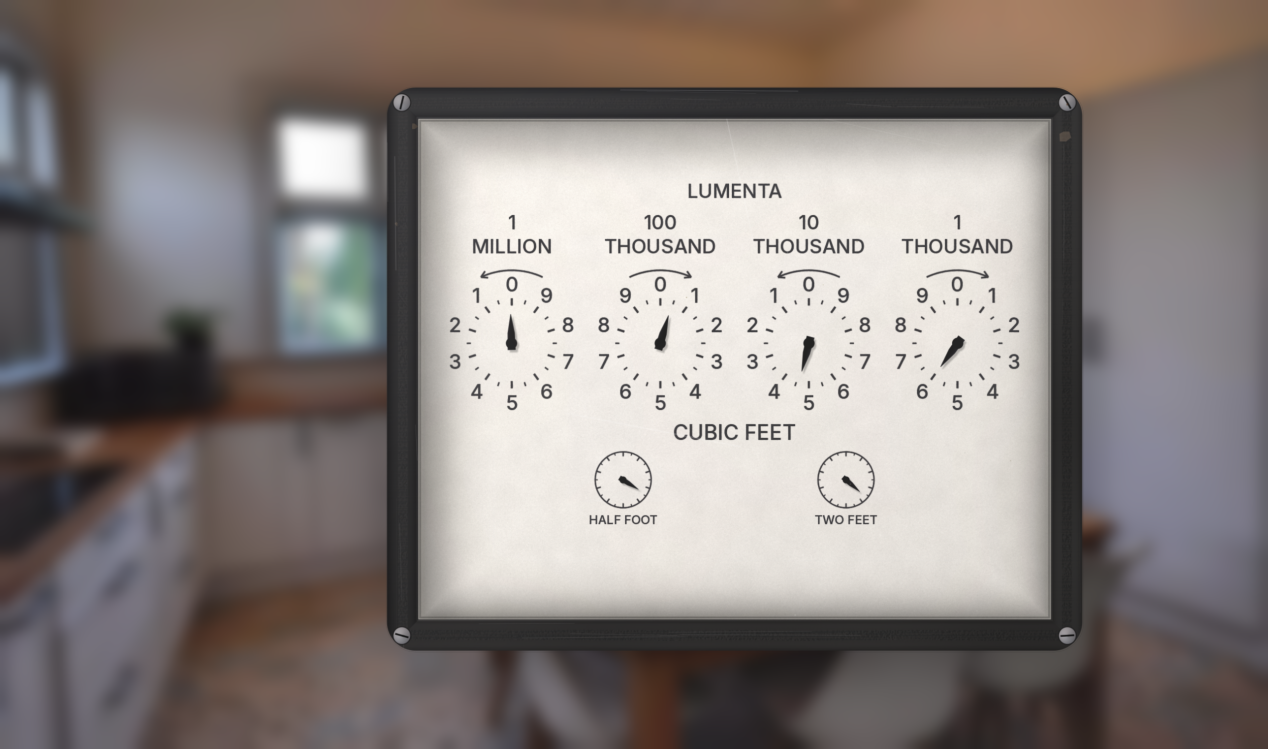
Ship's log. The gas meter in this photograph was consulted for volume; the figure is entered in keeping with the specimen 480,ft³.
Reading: 4600,ft³
